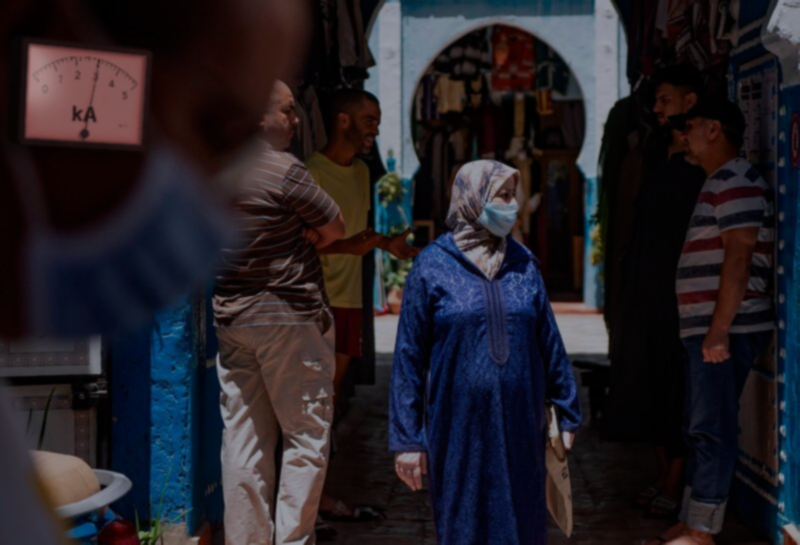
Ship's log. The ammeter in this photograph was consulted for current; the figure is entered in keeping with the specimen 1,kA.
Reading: 3,kA
